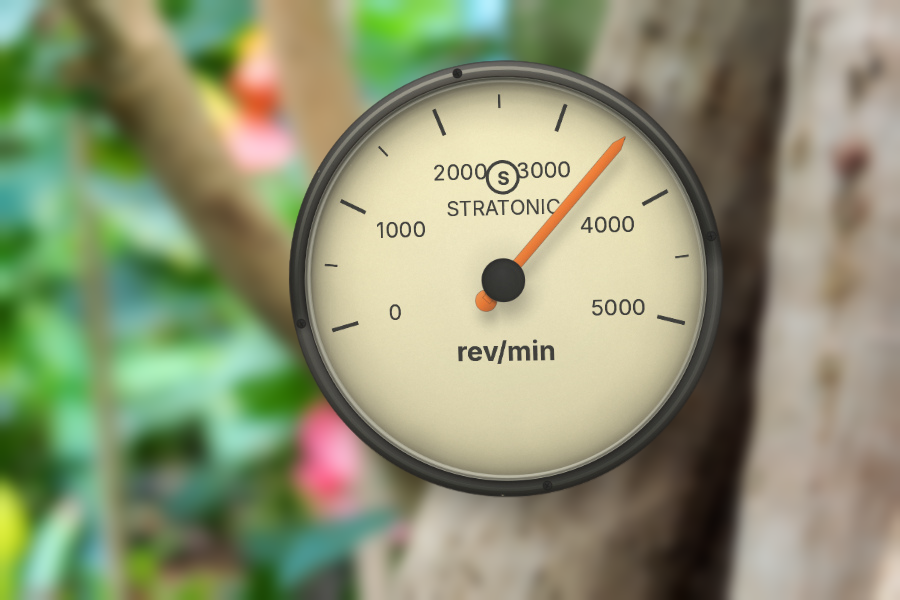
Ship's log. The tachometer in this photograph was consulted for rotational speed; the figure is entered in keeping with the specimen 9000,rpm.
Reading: 3500,rpm
